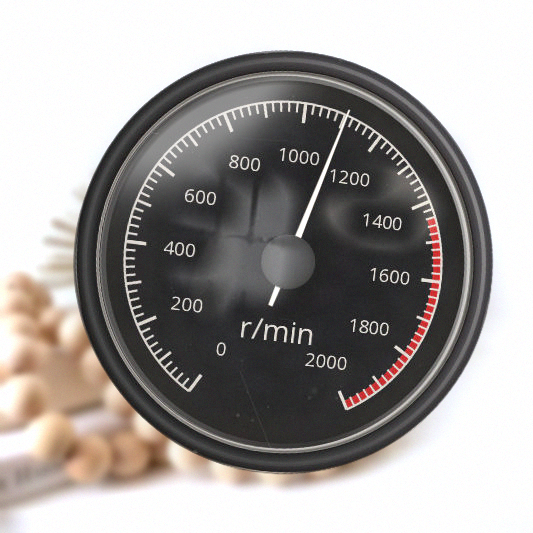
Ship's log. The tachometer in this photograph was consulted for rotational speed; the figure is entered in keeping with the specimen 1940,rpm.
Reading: 1100,rpm
